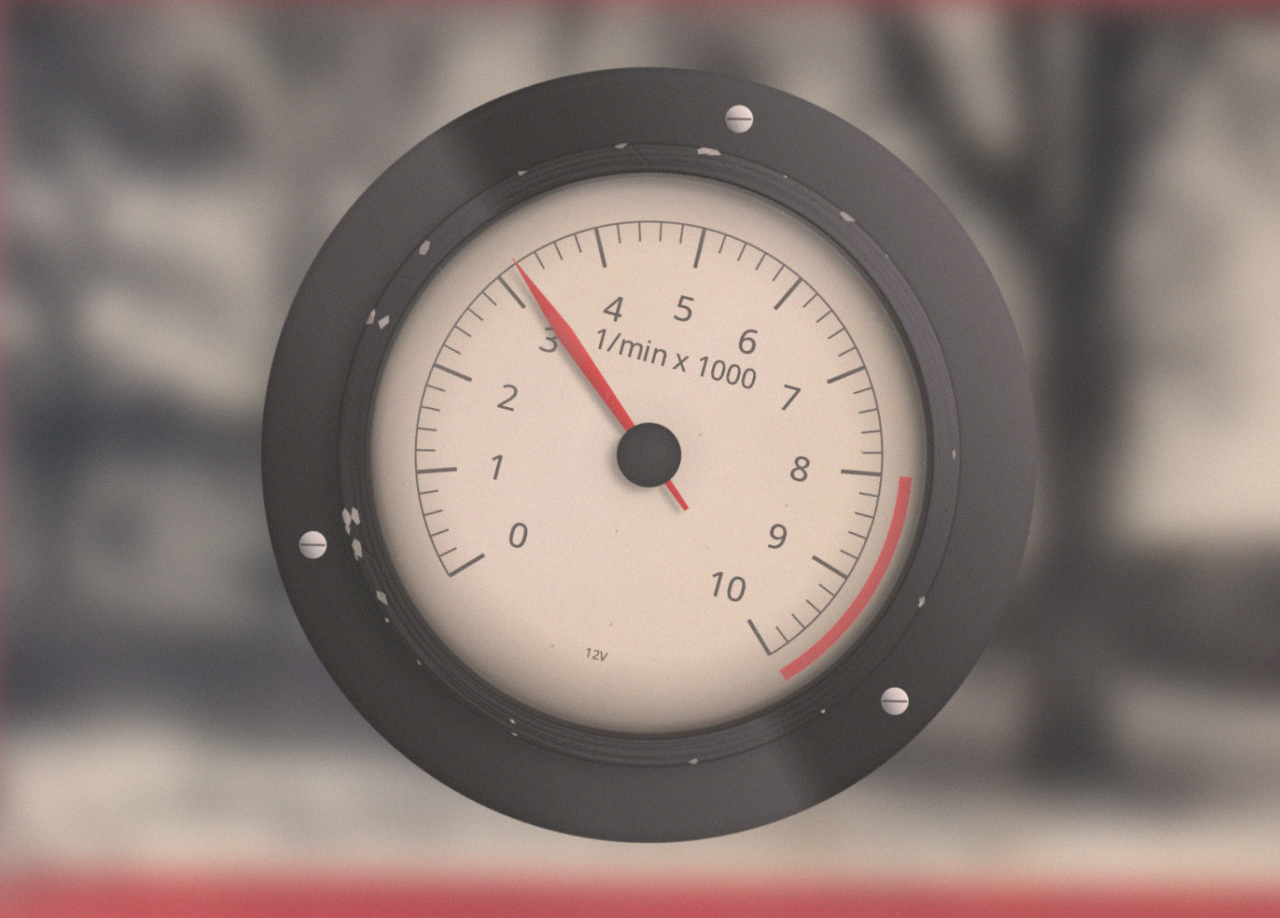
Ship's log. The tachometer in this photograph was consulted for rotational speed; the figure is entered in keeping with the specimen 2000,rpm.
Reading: 3200,rpm
